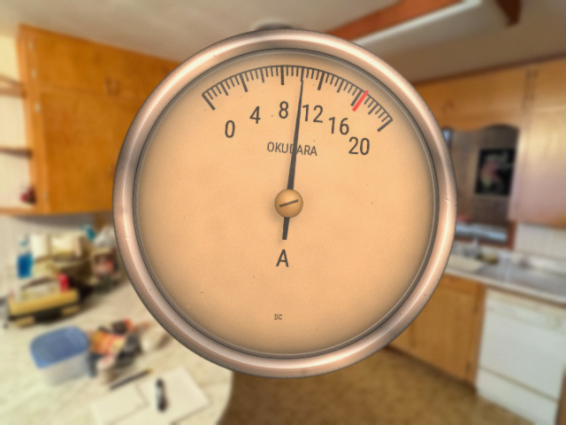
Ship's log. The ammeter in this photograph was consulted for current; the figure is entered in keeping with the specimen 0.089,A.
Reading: 10,A
